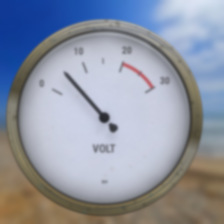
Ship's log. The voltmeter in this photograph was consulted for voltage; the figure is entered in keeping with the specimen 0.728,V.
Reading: 5,V
